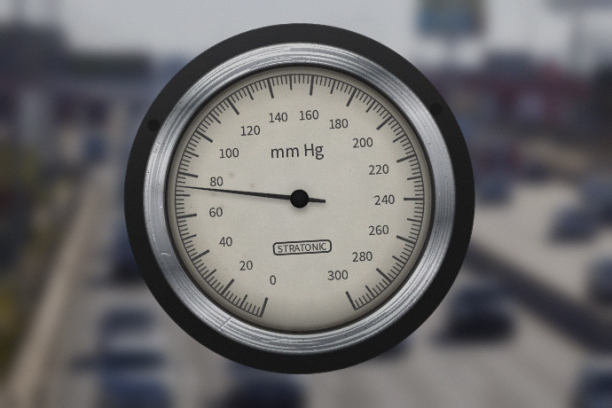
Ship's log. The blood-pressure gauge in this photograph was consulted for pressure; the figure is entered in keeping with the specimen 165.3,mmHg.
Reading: 74,mmHg
